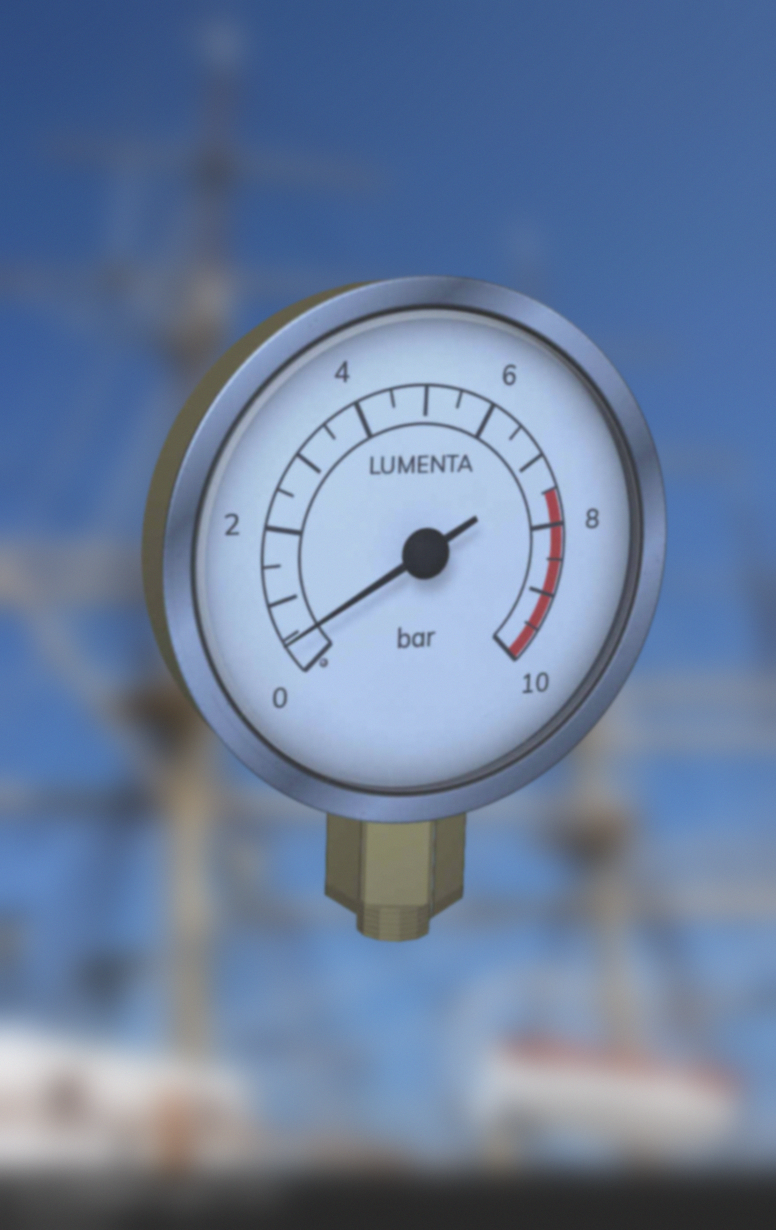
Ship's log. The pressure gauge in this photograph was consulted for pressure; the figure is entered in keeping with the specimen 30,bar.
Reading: 0.5,bar
